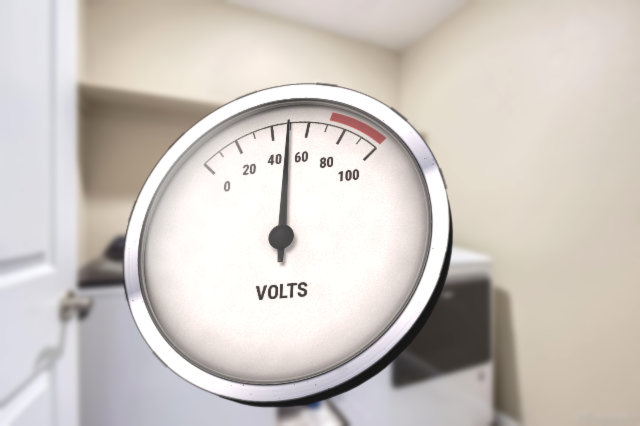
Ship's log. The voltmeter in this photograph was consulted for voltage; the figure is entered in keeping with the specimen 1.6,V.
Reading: 50,V
